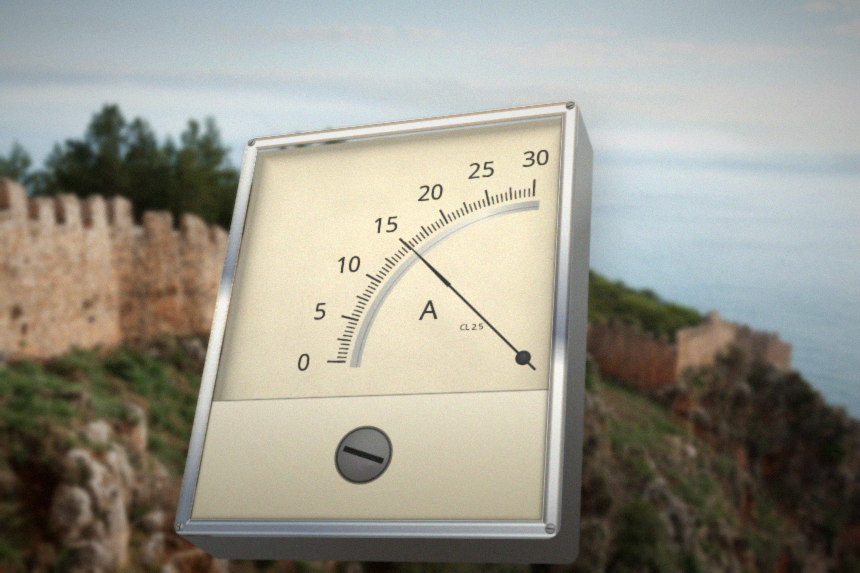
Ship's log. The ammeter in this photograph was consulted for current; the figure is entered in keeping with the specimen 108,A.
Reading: 15,A
